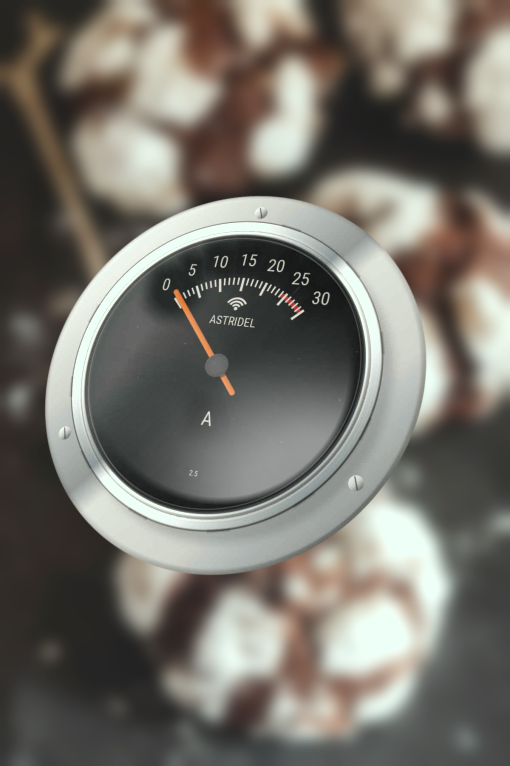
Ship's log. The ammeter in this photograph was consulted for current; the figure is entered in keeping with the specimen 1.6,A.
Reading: 1,A
